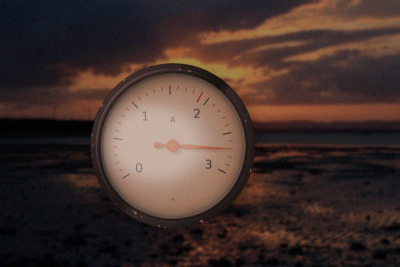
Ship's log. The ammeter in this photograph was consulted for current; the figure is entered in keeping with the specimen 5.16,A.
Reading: 2.7,A
